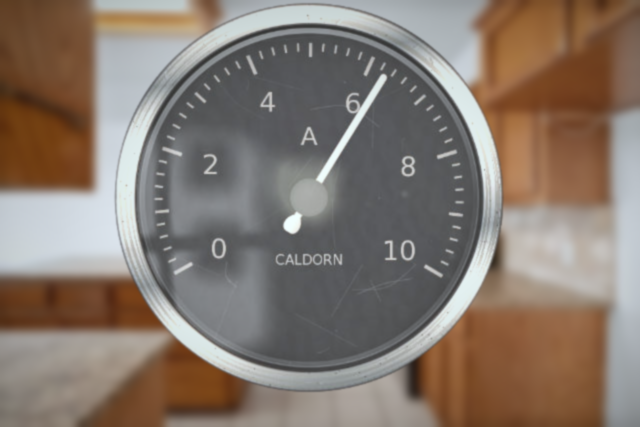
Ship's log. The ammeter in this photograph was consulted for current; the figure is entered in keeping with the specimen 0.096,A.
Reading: 6.3,A
